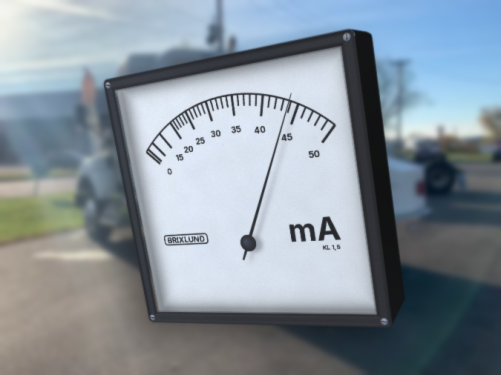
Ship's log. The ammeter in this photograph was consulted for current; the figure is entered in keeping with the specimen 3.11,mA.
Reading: 44,mA
